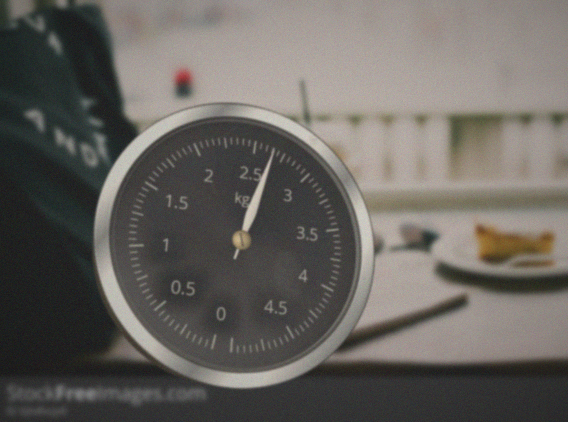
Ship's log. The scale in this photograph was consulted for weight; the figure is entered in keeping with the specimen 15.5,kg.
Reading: 2.65,kg
